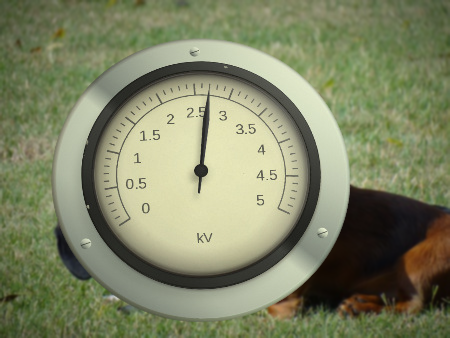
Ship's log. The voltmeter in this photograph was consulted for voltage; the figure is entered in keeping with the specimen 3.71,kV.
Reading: 2.7,kV
